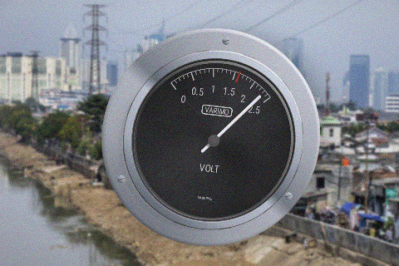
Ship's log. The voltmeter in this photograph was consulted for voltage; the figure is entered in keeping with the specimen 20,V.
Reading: 2.3,V
